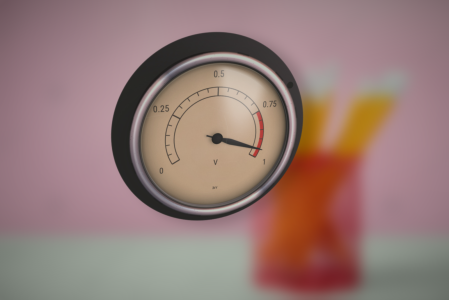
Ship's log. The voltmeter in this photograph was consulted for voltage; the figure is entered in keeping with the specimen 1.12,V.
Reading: 0.95,V
